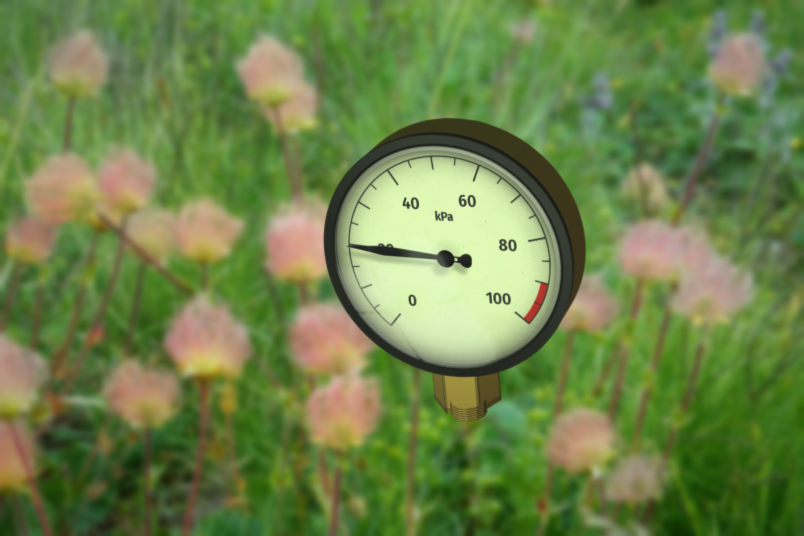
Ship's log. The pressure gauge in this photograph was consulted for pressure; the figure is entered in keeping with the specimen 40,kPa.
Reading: 20,kPa
